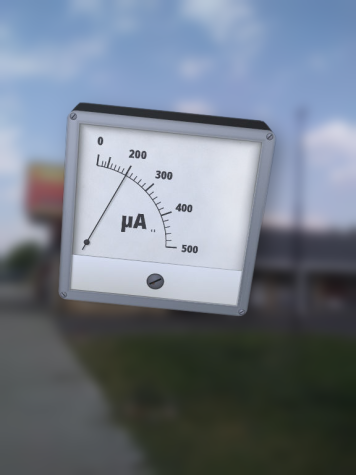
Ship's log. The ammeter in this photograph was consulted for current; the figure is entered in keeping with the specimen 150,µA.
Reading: 200,µA
